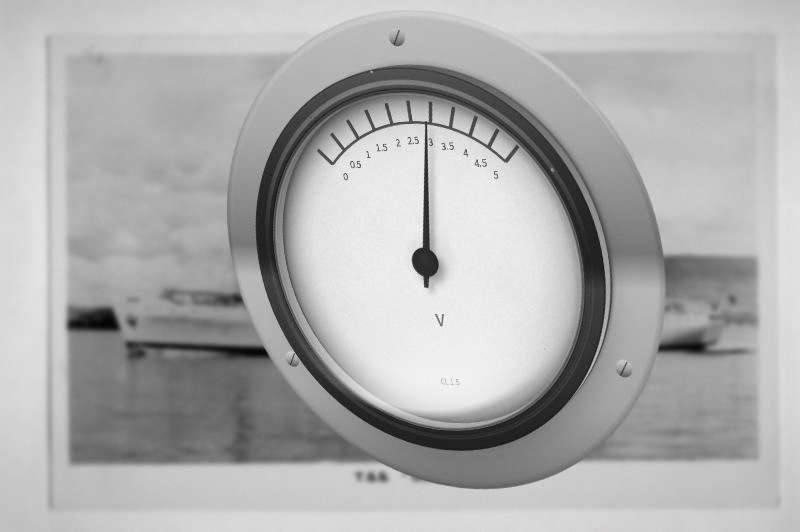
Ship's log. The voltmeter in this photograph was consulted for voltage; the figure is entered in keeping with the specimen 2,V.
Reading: 3,V
